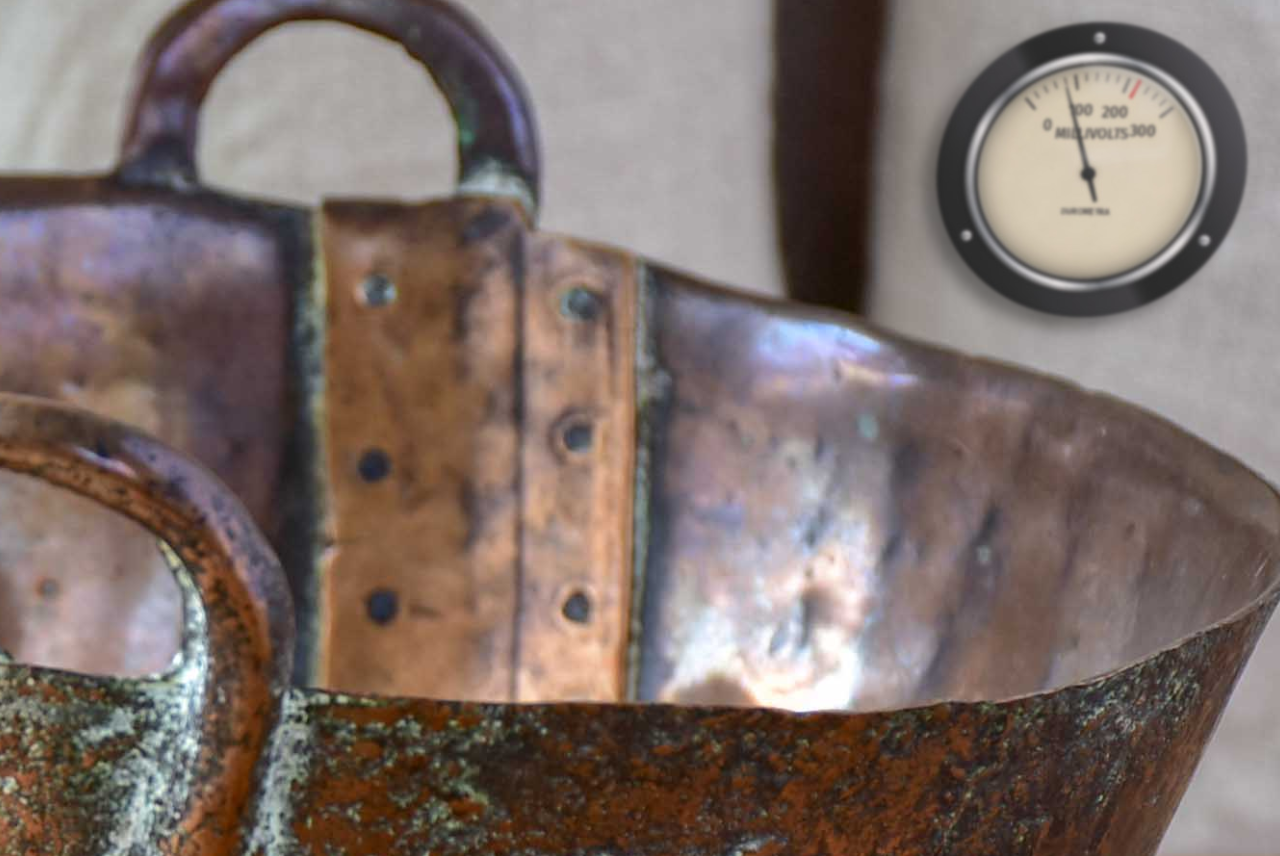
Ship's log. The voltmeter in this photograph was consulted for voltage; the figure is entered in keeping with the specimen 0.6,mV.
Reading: 80,mV
